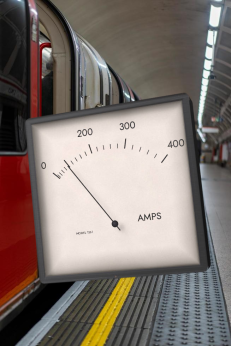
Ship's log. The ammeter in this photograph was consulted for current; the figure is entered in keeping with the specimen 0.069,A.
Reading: 100,A
